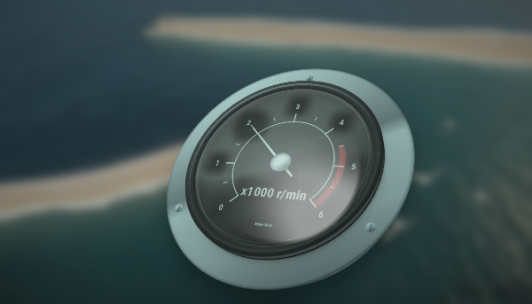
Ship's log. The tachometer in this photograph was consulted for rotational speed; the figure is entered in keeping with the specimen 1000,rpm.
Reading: 2000,rpm
